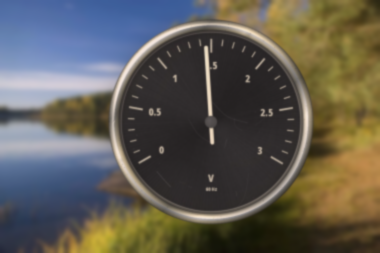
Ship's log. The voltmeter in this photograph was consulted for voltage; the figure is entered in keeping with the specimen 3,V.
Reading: 1.45,V
